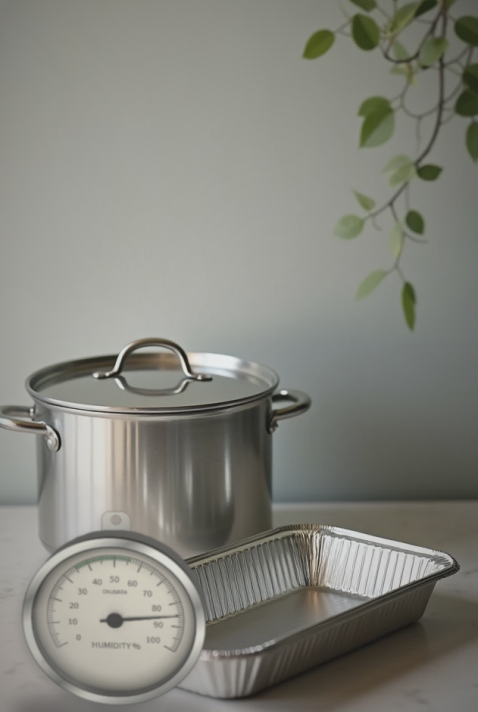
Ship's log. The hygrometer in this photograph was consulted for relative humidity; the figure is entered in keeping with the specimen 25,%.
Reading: 85,%
